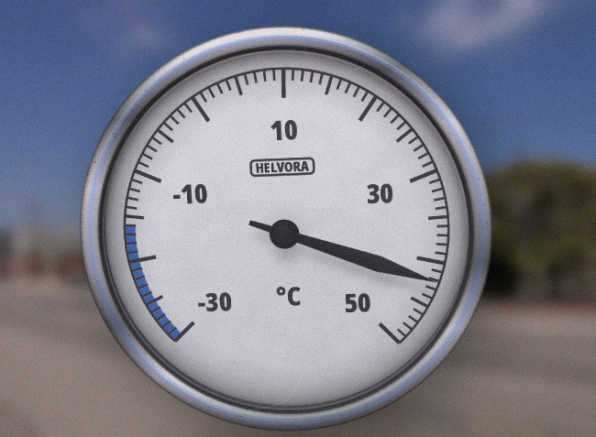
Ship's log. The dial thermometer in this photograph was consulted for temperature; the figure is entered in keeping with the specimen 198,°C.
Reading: 42,°C
